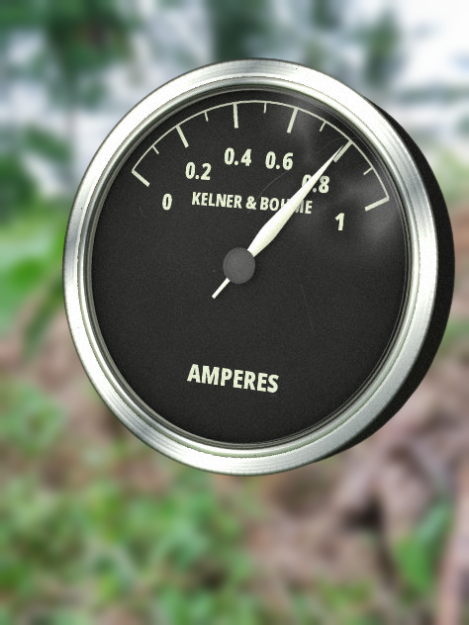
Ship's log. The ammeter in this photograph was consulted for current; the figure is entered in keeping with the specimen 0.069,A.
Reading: 0.8,A
